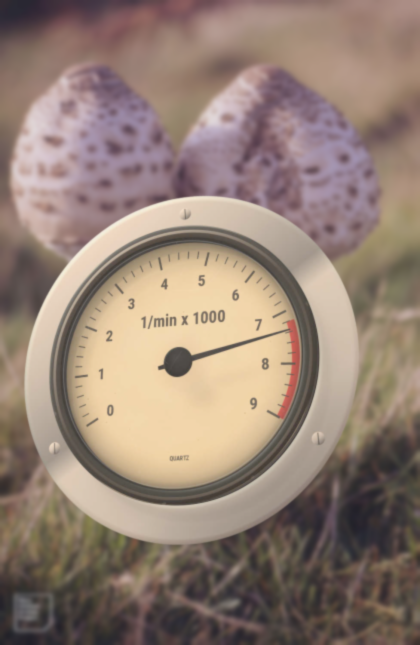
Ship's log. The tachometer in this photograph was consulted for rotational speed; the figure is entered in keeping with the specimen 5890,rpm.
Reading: 7400,rpm
